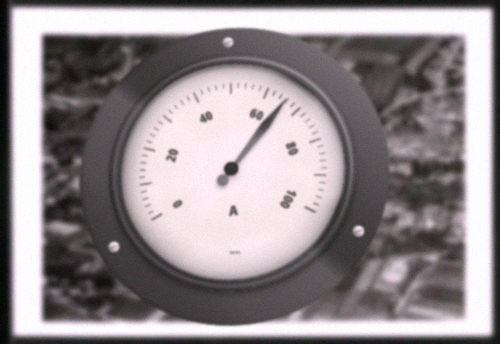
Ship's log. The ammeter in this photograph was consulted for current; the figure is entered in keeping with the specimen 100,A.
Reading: 66,A
